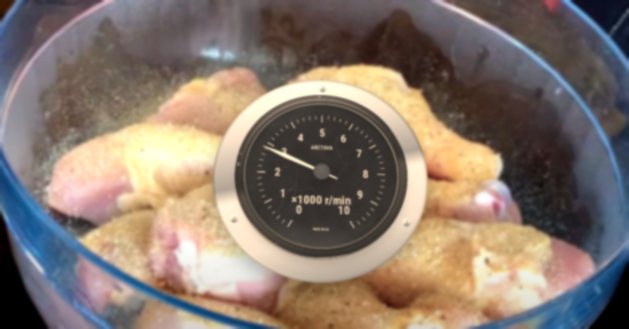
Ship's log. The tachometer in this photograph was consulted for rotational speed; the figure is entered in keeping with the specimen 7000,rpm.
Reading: 2800,rpm
